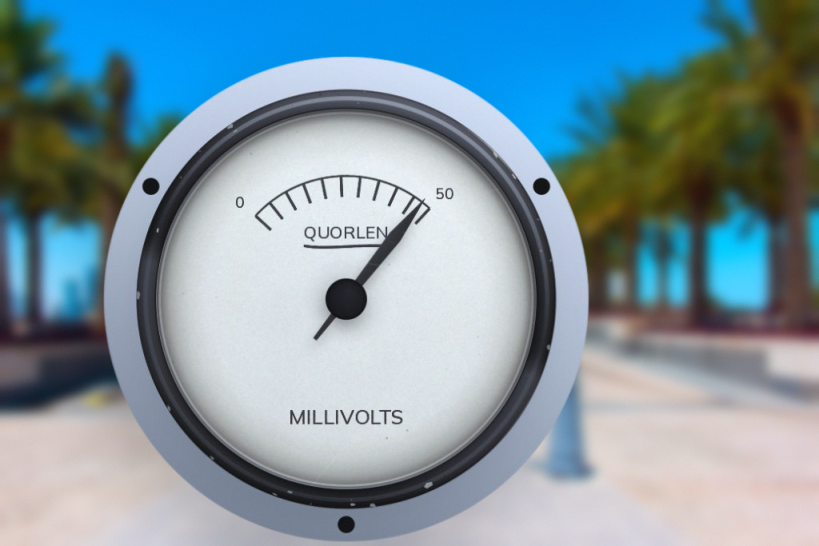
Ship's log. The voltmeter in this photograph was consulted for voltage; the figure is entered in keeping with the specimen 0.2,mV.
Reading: 47.5,mV
